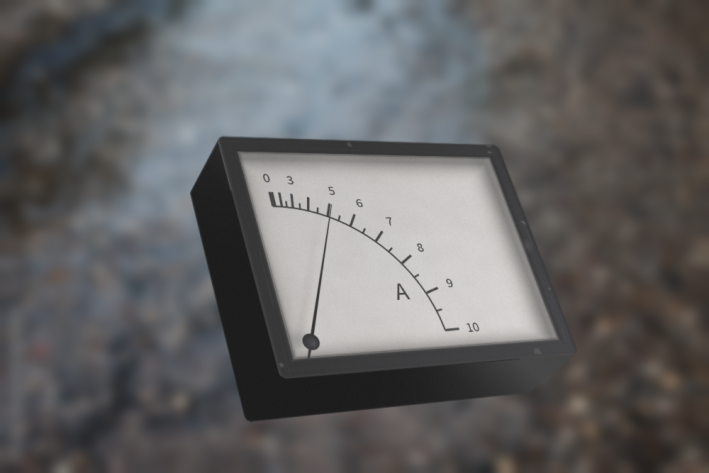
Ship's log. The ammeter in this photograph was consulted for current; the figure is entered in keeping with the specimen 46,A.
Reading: 5,A
